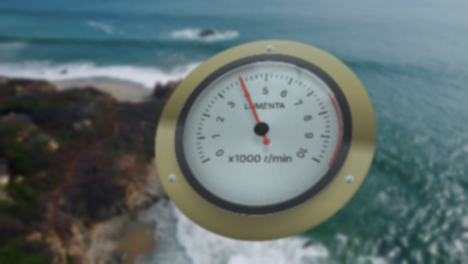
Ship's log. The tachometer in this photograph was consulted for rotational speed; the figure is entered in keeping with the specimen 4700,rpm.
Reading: 4000,rpm
